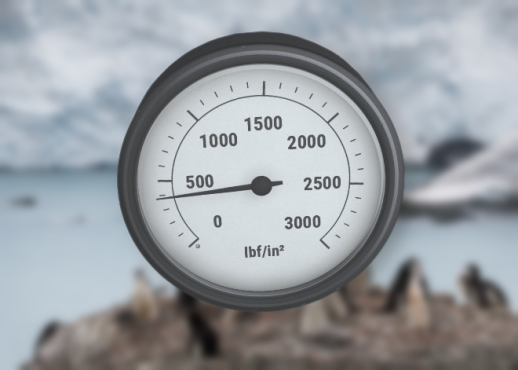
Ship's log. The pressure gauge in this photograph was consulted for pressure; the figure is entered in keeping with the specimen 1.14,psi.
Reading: 400,psi
